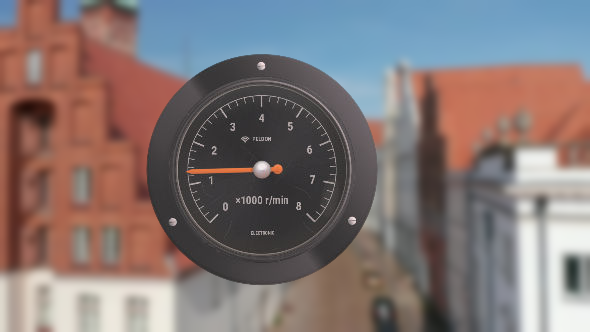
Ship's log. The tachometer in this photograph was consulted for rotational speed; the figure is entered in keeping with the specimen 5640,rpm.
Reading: 1300,rpm
